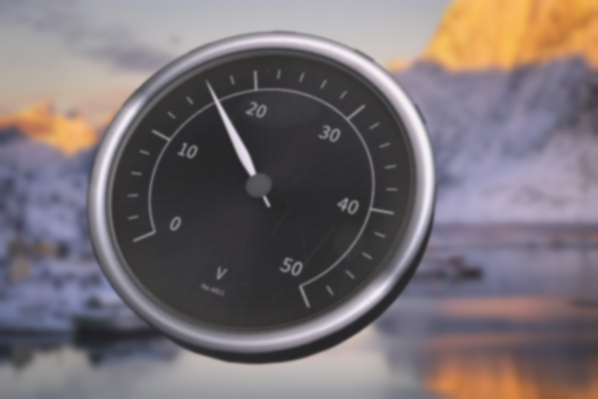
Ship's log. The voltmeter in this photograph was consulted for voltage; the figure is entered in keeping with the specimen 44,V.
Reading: 16,V
